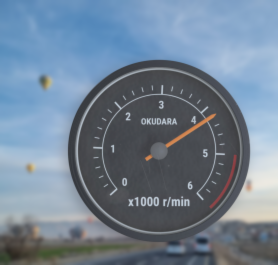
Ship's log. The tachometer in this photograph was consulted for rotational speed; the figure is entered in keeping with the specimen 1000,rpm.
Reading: 4200,rpm
